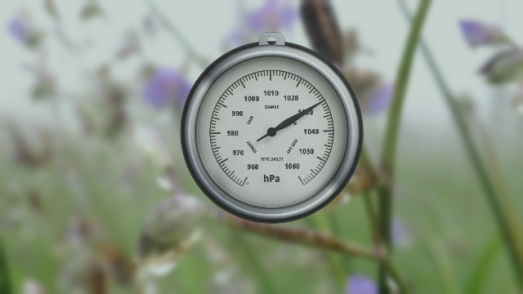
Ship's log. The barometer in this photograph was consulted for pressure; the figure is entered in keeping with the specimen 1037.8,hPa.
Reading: 1030,hPa
